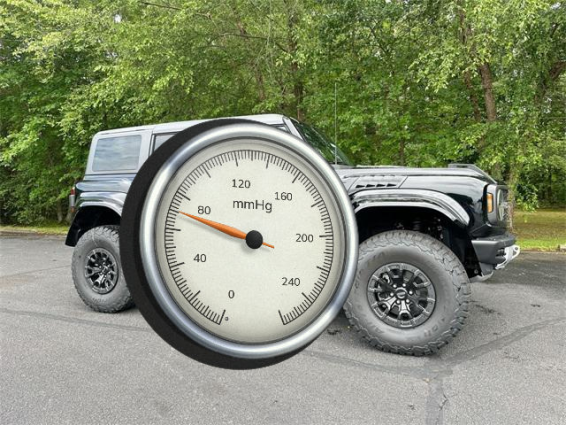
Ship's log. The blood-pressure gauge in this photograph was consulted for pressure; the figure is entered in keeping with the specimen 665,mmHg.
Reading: 70,mmHg
